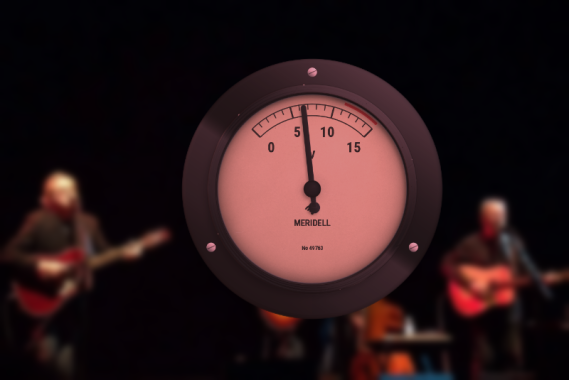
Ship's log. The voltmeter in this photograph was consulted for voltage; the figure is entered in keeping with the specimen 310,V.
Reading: 6.5,V
